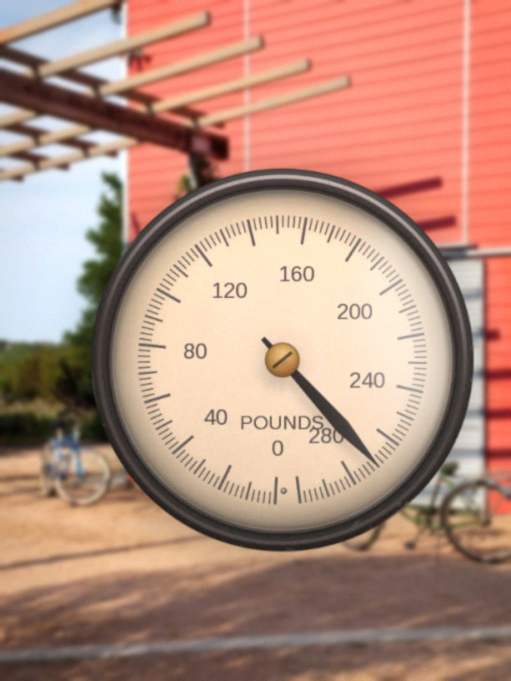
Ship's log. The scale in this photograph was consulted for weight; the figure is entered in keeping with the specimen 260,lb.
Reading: 270,lb
